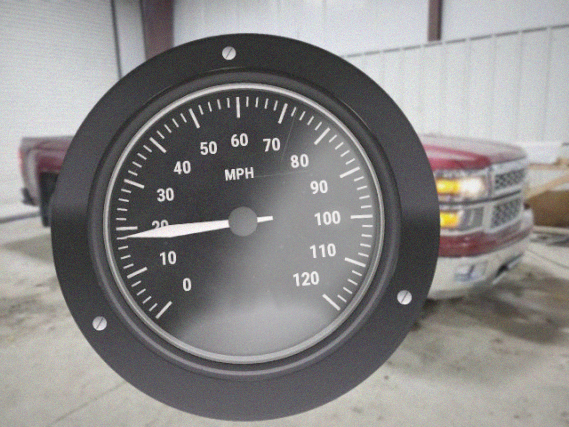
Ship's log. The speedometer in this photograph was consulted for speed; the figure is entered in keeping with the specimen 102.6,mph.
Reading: 18,mph
